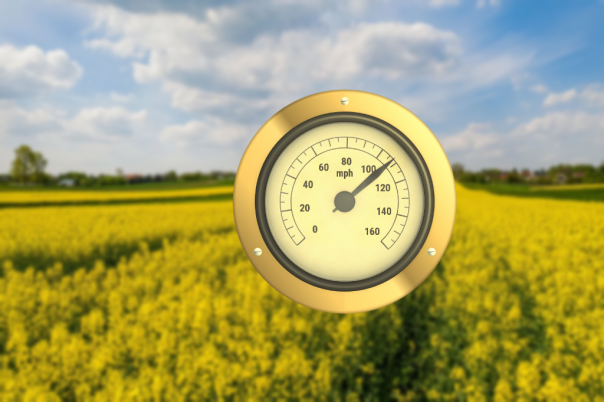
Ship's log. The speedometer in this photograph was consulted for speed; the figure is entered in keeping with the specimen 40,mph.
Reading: 107.5,mph
